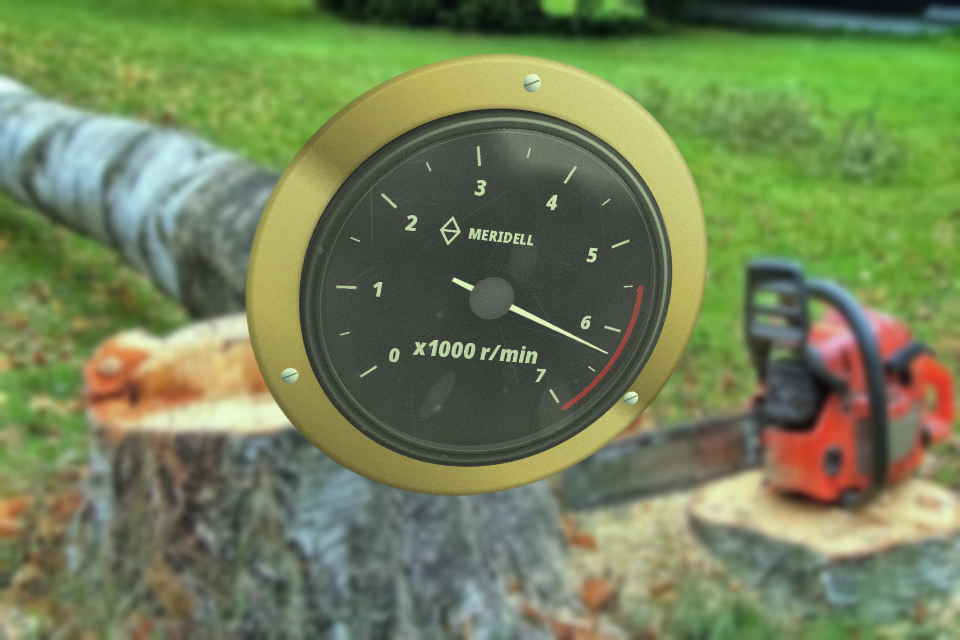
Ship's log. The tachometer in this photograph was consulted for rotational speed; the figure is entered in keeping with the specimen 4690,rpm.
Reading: 6250,rpm
